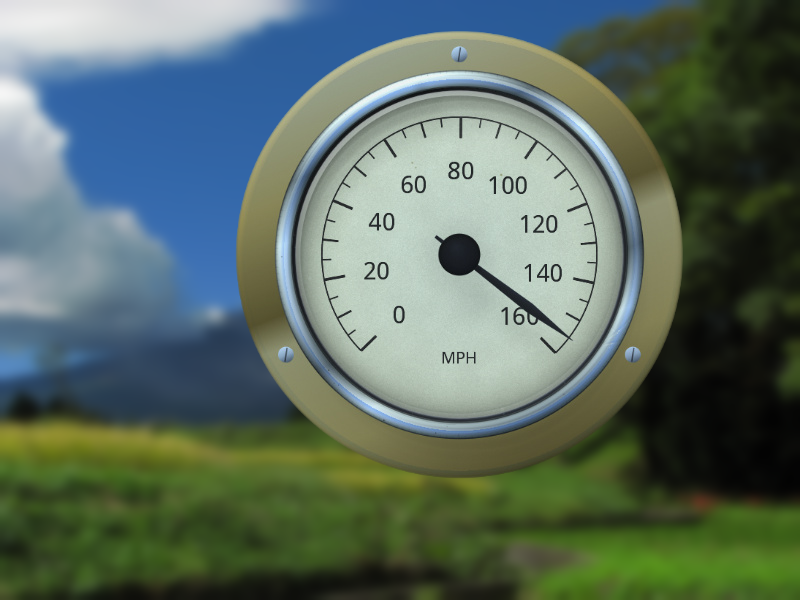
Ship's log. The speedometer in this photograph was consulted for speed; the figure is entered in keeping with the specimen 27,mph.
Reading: 155,mph
